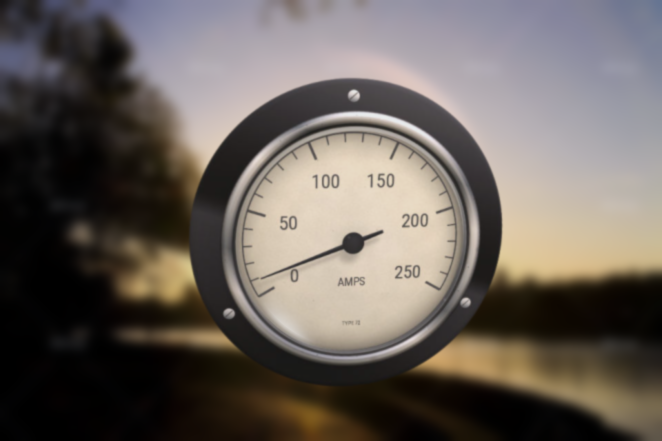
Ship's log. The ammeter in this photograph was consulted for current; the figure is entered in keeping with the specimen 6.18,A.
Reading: 10,A
